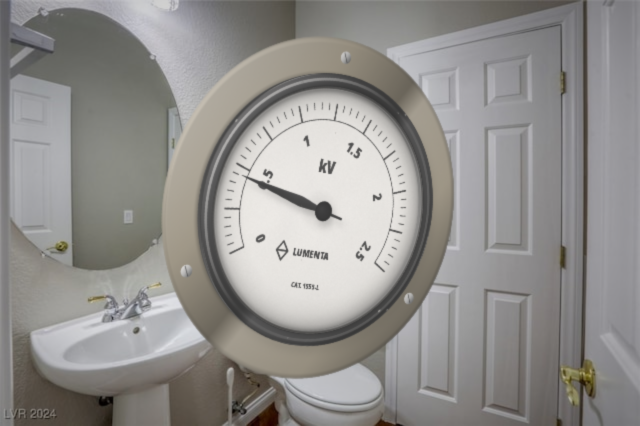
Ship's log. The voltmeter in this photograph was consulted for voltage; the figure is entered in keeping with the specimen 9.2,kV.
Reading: 0.45,kV
